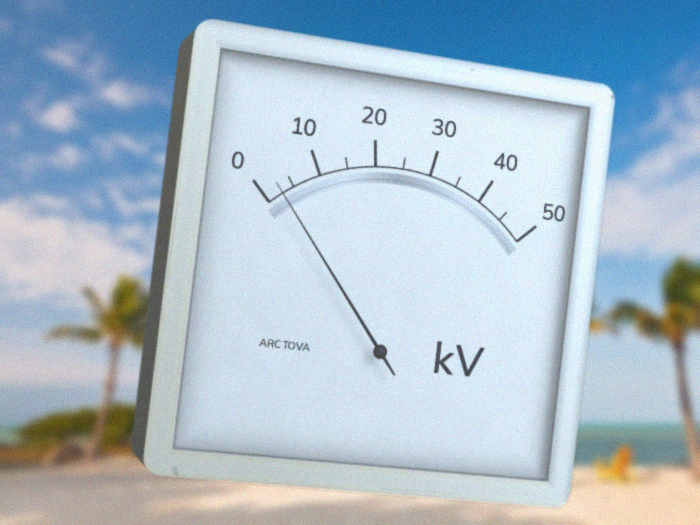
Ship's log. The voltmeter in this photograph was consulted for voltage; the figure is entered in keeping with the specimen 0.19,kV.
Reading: 2.5,kV
